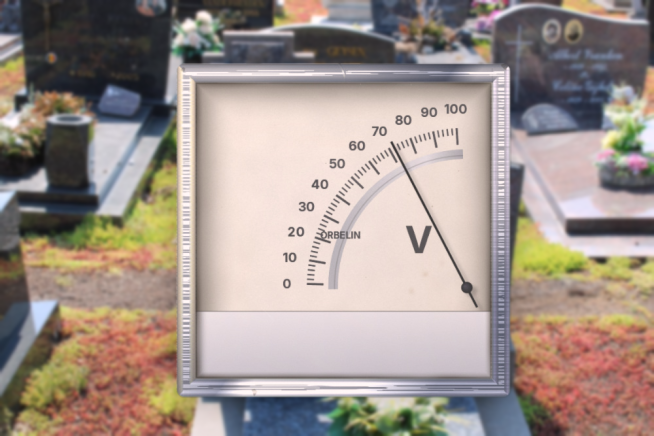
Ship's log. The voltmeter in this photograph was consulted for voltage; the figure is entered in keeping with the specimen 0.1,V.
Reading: 72,V
